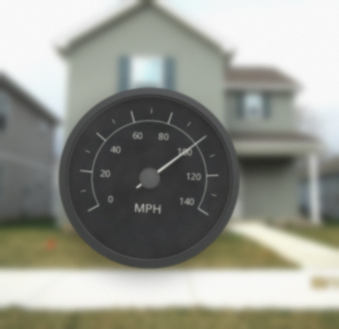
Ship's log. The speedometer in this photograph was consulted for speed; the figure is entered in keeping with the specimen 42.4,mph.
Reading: 100,mph
